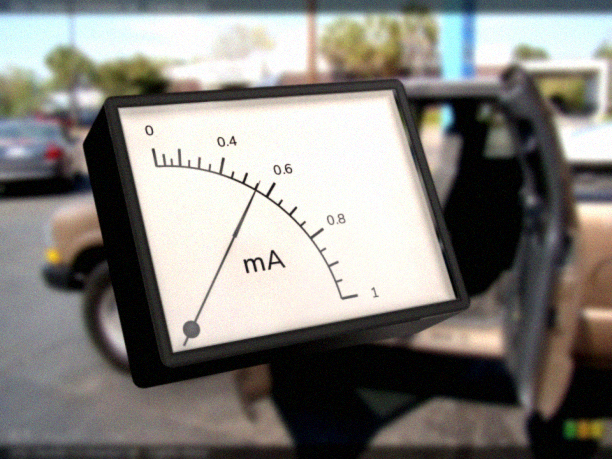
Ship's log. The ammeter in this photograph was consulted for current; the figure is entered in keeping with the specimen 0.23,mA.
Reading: 0.55,mA
